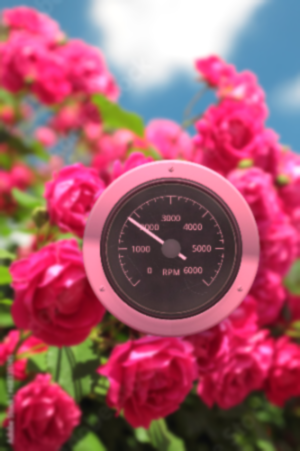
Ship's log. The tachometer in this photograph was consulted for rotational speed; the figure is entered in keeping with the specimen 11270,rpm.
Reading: 1800,rpm
